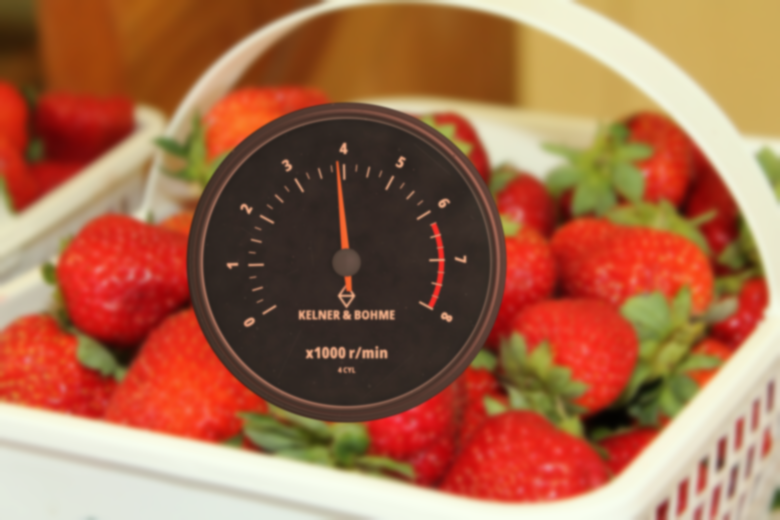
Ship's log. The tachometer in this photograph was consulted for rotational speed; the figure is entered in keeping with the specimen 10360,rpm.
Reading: 3875,rpm
